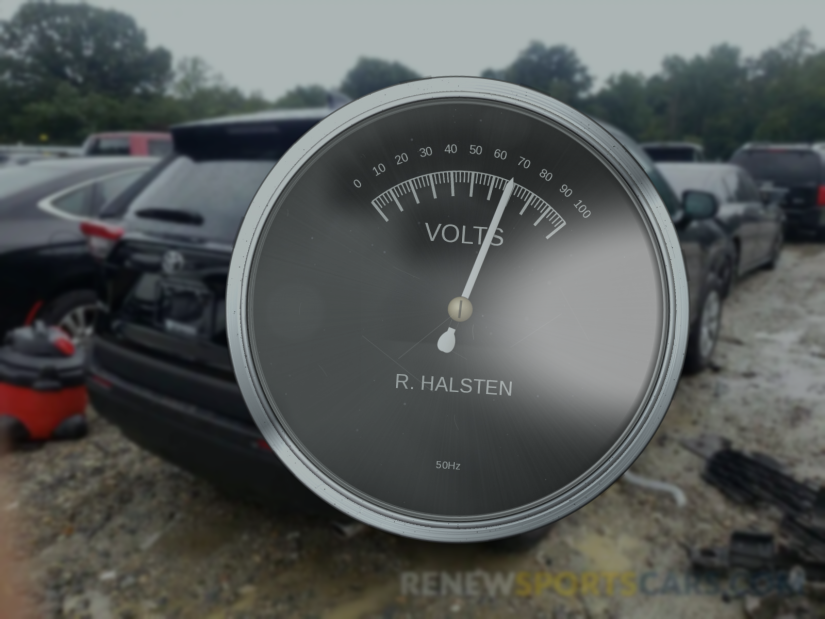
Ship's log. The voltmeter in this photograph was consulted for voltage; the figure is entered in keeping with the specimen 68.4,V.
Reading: 68,V
